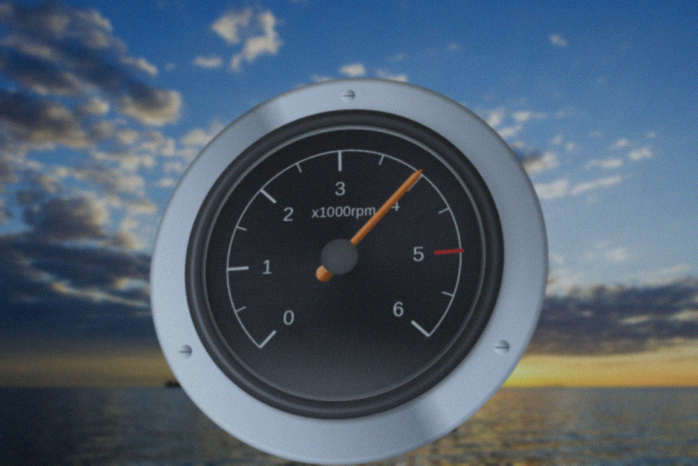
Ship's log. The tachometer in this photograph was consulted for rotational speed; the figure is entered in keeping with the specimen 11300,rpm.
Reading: 4000,rpm
